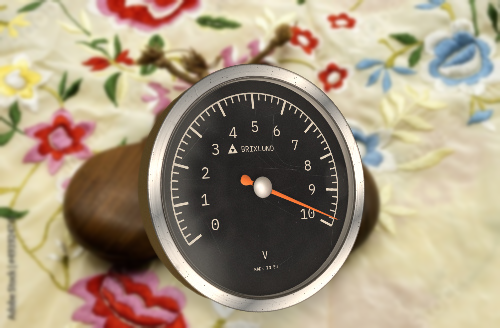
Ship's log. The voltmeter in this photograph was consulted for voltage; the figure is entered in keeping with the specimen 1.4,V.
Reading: 9.8,V
